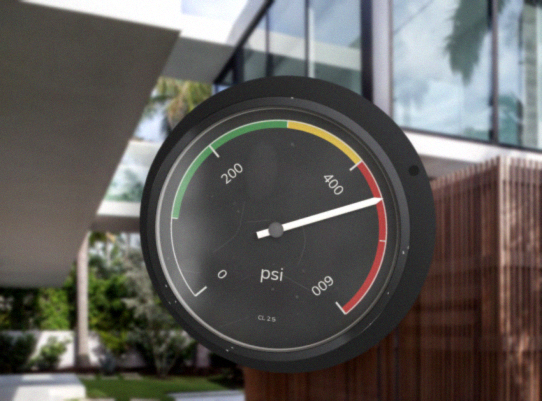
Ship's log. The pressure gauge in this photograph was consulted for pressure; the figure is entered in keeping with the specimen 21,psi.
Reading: 450,psi
